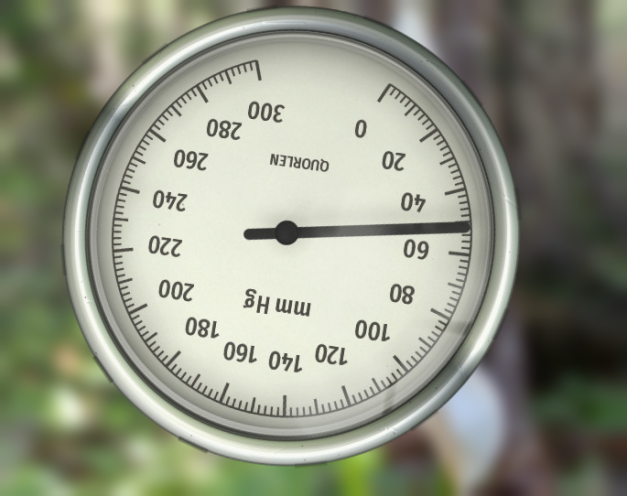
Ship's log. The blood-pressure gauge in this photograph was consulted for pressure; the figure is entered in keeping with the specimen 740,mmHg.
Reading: 52,mmHg
